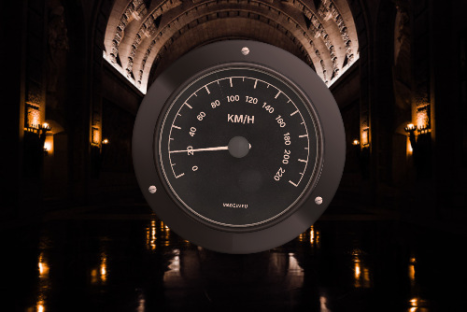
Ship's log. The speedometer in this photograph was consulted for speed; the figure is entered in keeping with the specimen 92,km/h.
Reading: 20,km/h
